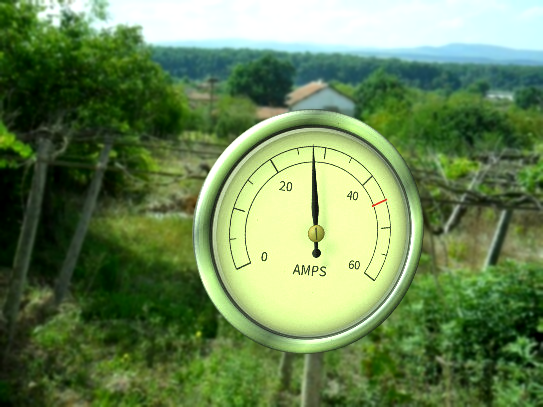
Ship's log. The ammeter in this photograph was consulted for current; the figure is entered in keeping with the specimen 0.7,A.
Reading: 27.5,A
